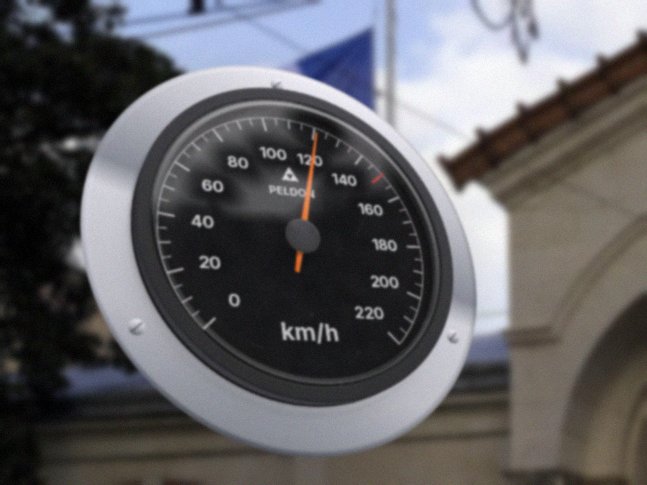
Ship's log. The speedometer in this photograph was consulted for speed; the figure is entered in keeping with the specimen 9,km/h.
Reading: 120,km/h
